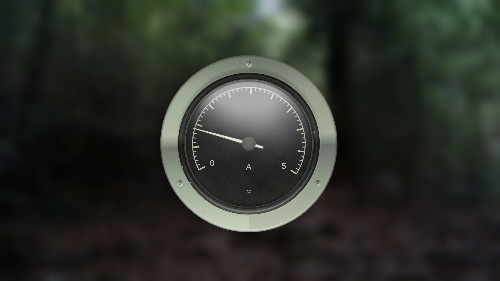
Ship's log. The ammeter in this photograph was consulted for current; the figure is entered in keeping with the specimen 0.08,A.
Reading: 0.9,A
